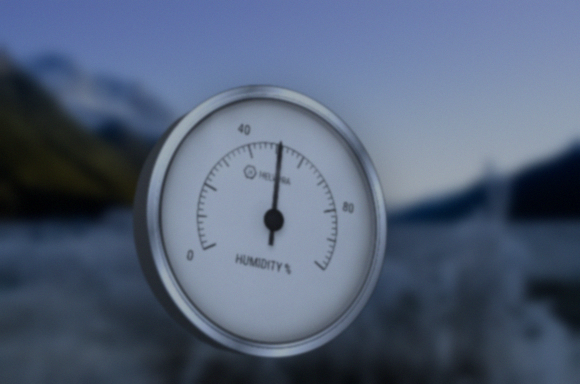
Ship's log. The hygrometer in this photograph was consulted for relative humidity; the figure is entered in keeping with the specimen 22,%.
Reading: 50,%
